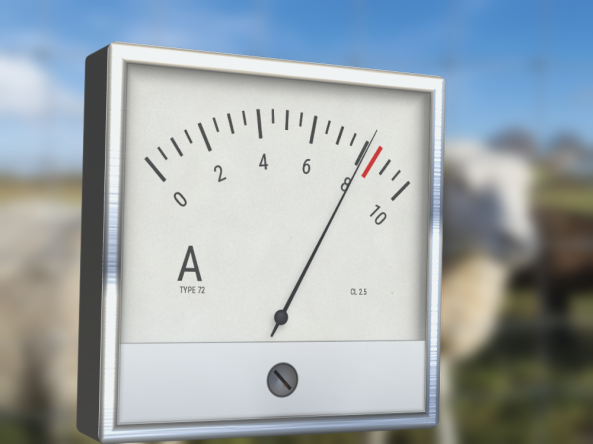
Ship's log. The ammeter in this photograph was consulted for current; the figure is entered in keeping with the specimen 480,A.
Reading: 8,A
